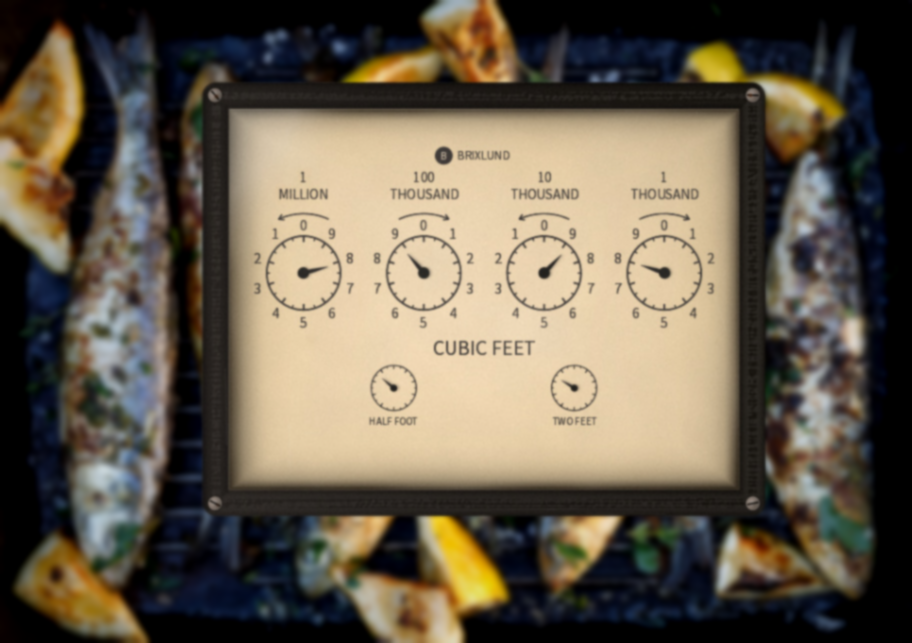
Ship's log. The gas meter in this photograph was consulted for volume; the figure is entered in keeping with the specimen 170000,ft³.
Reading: 788800,ft³
